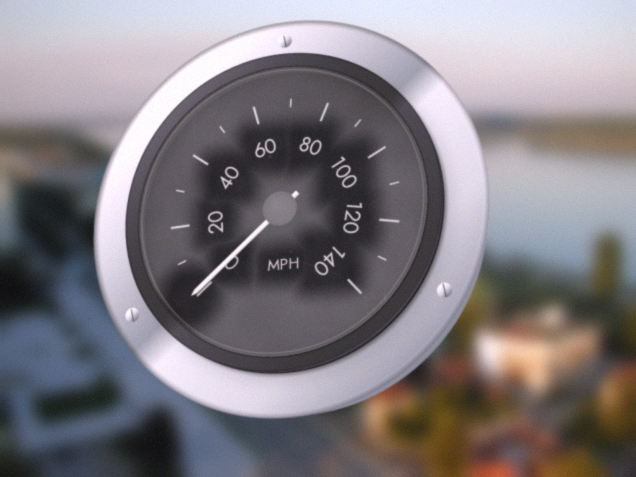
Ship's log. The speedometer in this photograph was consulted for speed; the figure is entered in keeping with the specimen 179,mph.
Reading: 0,mph
